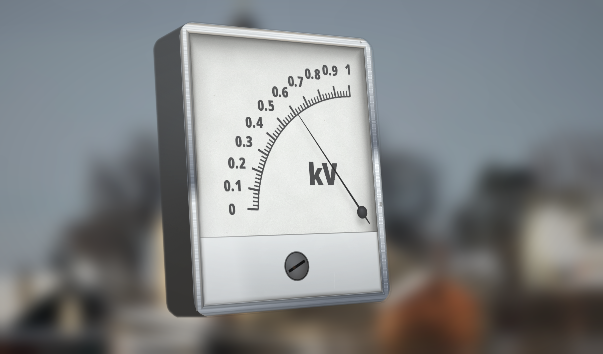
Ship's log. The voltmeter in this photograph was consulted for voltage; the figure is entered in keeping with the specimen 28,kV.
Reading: 0.6,kV
